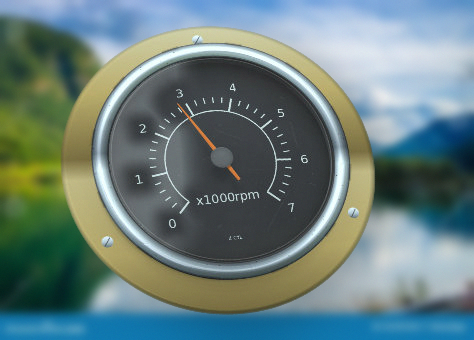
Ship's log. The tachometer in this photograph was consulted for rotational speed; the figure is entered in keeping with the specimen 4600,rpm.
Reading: 2800,rpm
